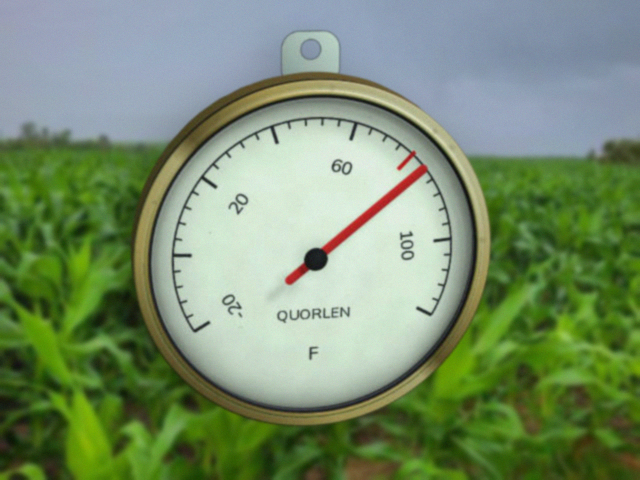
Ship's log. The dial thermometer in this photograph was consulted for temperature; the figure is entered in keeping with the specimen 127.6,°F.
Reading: 80,°F
